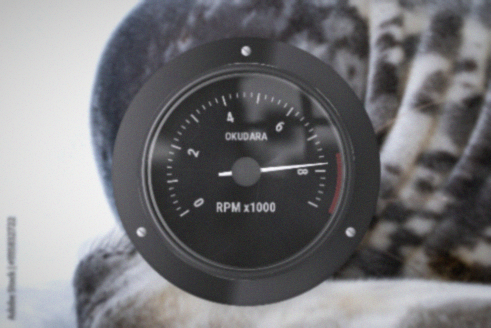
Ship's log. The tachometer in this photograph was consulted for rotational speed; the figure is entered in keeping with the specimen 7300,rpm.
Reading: 7800,rpm
